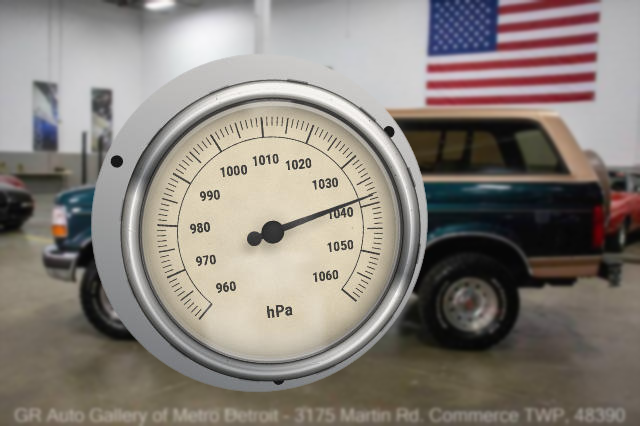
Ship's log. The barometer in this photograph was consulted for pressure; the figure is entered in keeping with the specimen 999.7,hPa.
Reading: 1038,hPa
